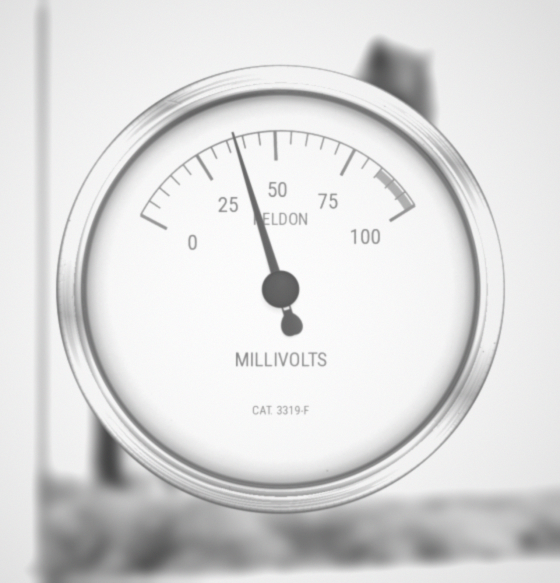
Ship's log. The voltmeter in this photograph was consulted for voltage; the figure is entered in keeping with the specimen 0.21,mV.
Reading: 37.5,mV
